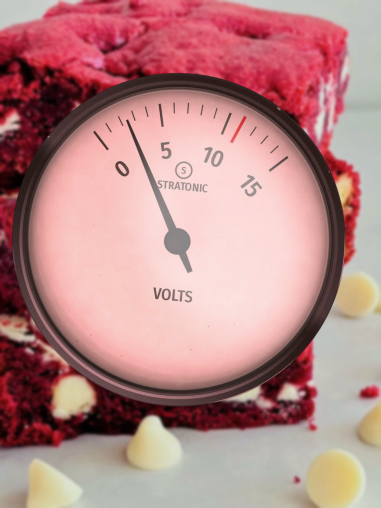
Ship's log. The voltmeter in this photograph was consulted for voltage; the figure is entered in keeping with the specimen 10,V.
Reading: 2.5,V
